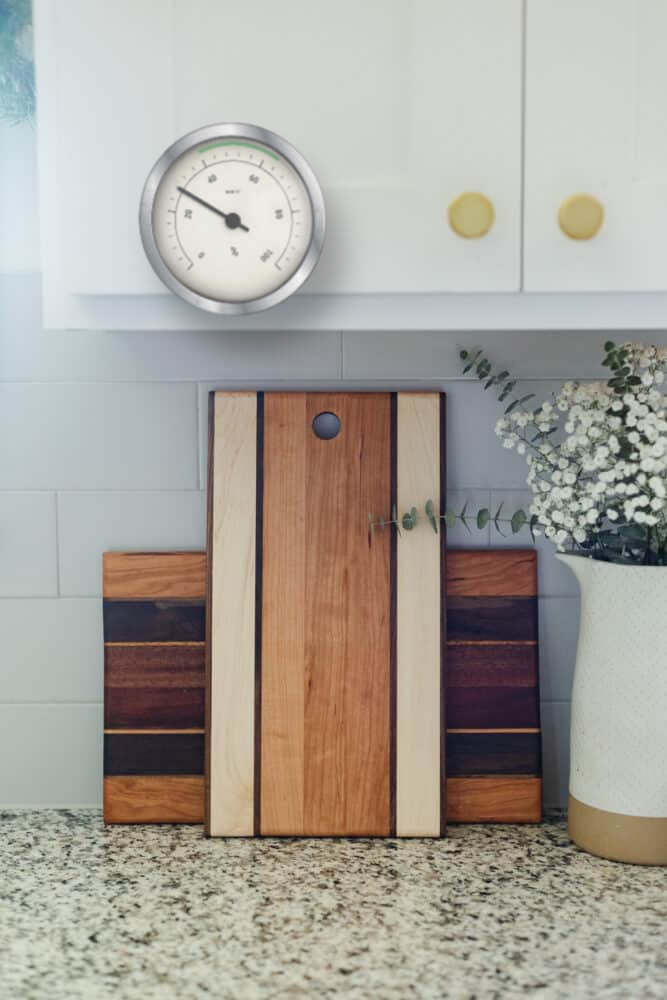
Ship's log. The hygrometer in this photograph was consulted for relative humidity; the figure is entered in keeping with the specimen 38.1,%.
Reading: 28,%
